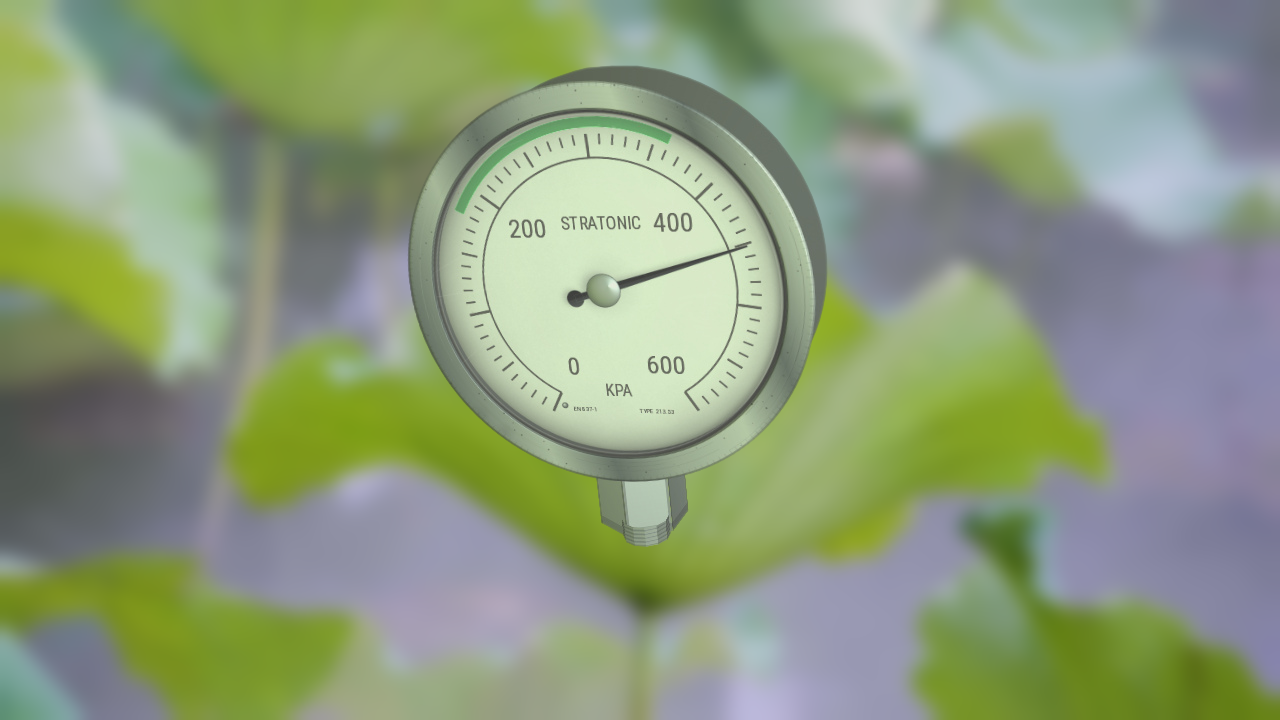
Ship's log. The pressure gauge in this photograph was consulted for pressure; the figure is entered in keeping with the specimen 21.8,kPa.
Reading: 450,kPa
